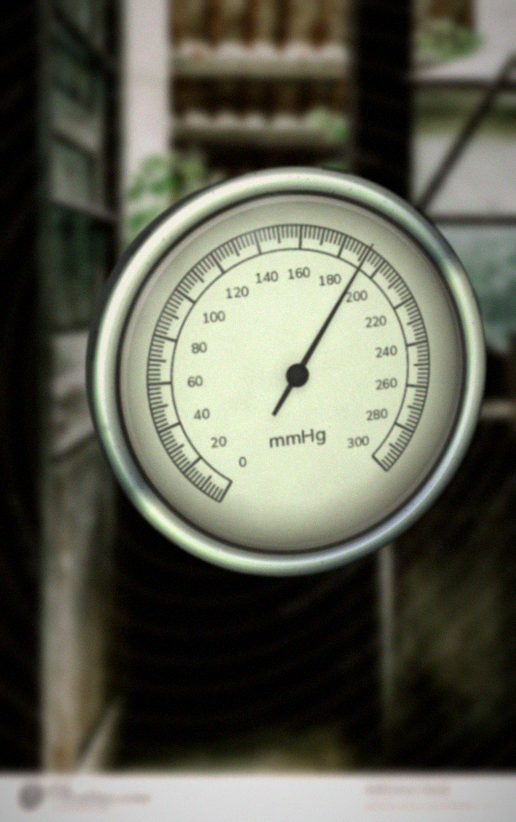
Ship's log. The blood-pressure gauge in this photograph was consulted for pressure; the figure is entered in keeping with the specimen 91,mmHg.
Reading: 190,mmHg
